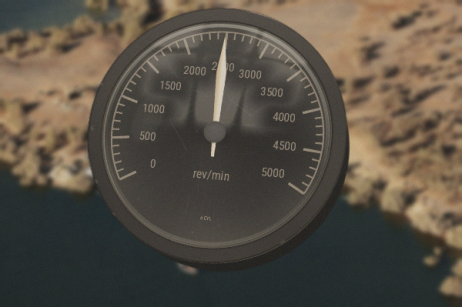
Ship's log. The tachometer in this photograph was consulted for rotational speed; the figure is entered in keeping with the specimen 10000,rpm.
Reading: 2500,rpm
